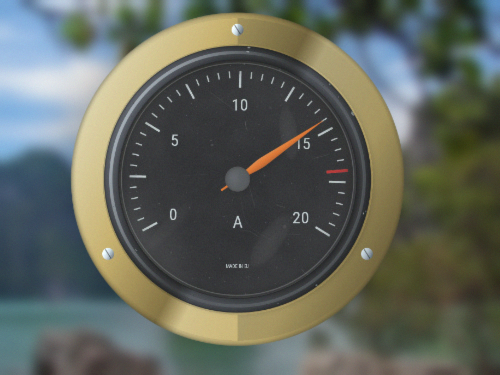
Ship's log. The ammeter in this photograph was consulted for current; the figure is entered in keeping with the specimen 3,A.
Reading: 14.5,A
